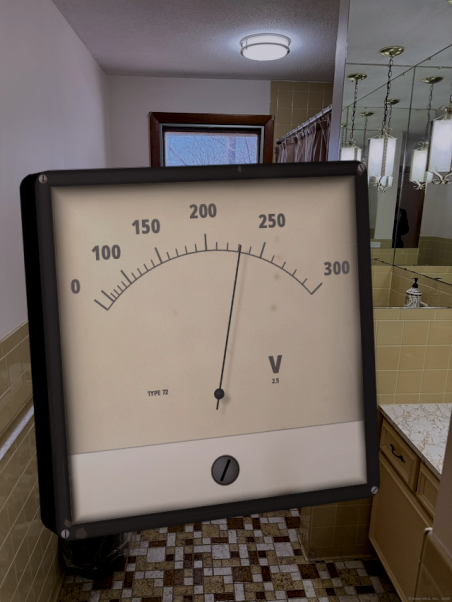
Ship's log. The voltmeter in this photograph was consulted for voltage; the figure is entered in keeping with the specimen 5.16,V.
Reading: 230,V
